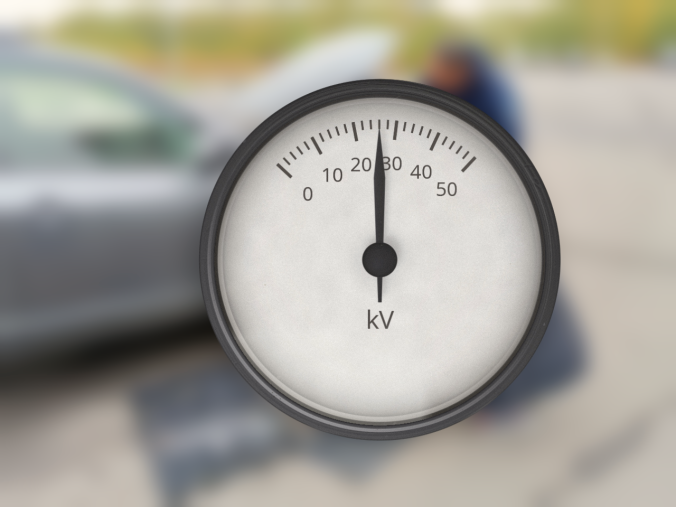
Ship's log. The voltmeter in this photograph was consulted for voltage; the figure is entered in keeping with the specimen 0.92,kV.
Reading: 26,kV
